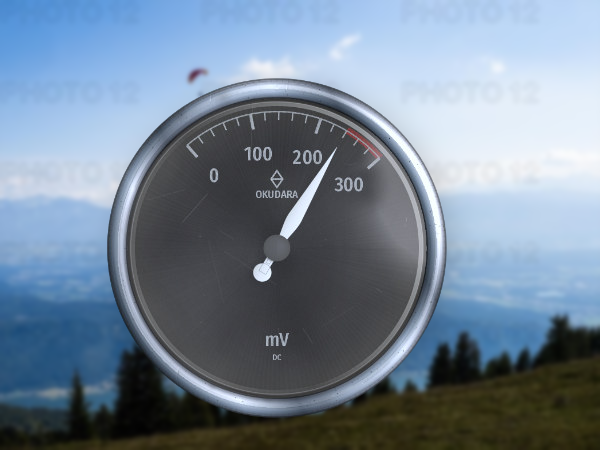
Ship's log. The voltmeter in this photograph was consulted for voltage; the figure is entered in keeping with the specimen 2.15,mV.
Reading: 240,mV
